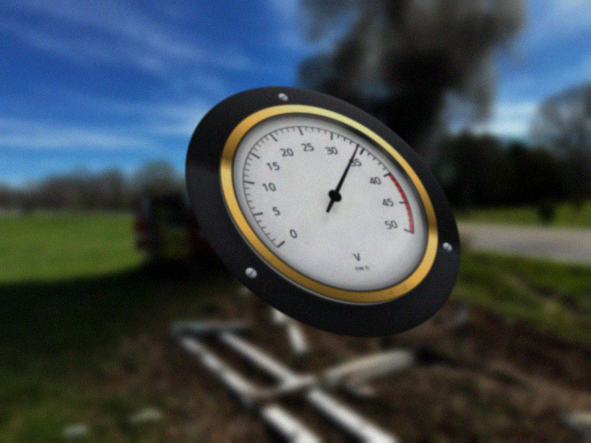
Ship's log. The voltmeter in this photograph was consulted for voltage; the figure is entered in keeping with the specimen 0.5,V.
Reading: 34,V
